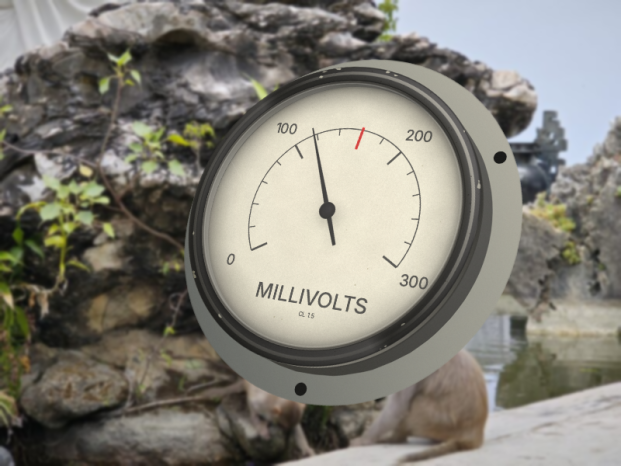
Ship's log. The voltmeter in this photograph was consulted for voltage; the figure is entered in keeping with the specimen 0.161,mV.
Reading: 120,mV
